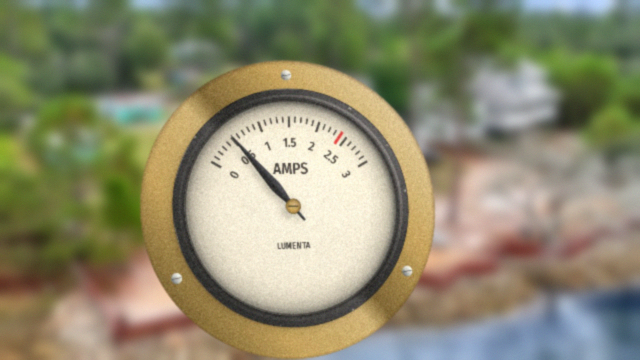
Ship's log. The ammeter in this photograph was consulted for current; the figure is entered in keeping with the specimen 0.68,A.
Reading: 0.5,A
